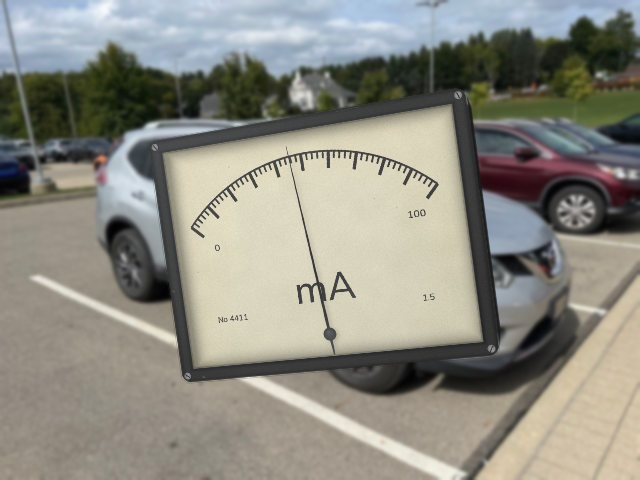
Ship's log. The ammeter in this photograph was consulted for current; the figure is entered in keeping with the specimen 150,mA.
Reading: 46,mA
